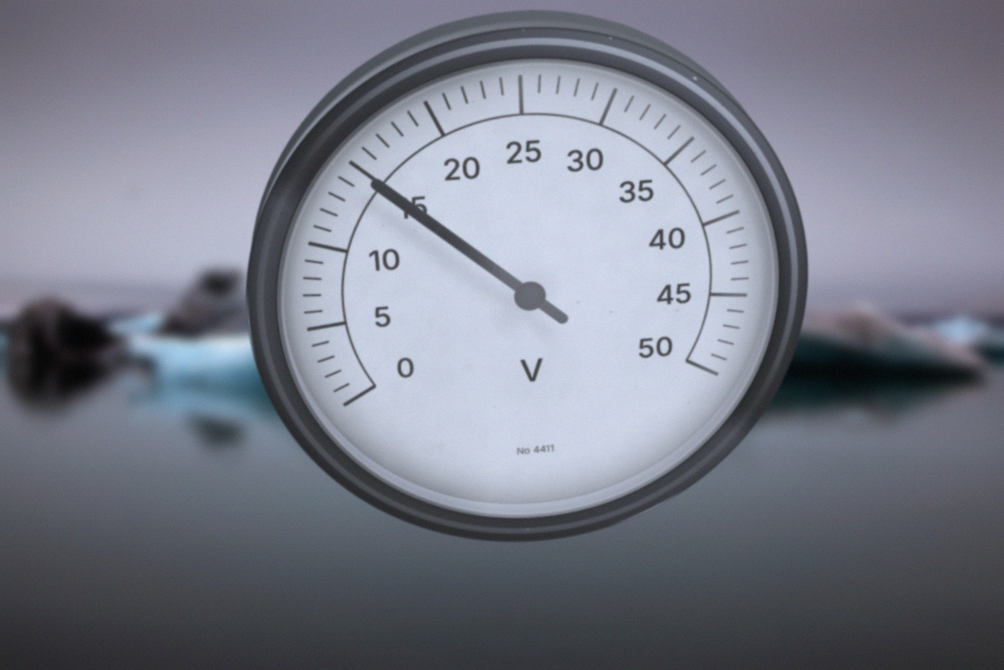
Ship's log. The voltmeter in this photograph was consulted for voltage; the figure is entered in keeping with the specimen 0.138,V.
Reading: 15,V
